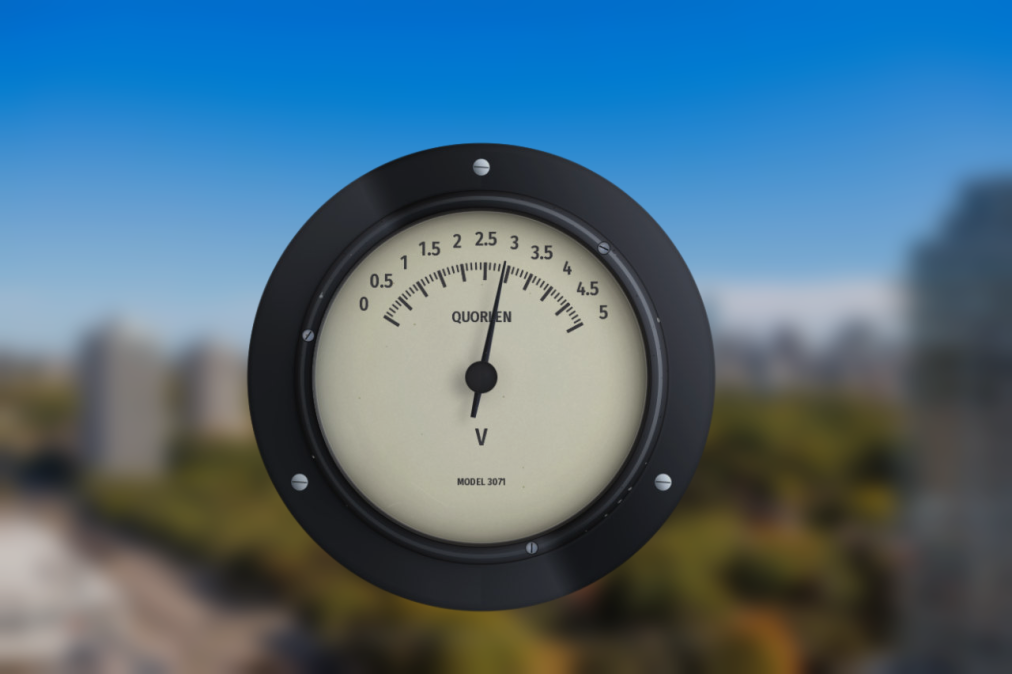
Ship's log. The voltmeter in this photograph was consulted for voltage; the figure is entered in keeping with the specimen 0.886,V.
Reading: 2.9,V
